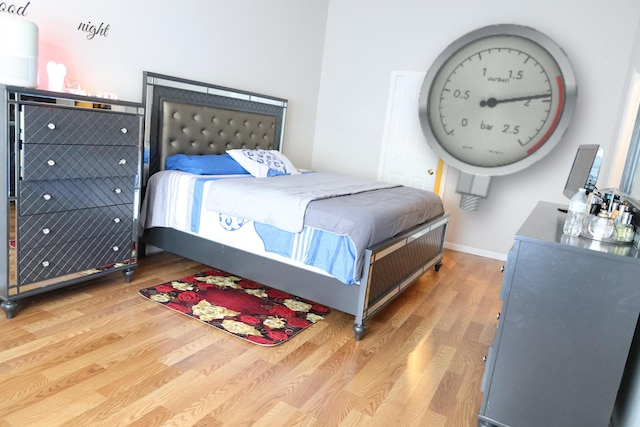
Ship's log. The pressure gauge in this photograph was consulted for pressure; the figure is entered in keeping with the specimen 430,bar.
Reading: 1.95,bar
